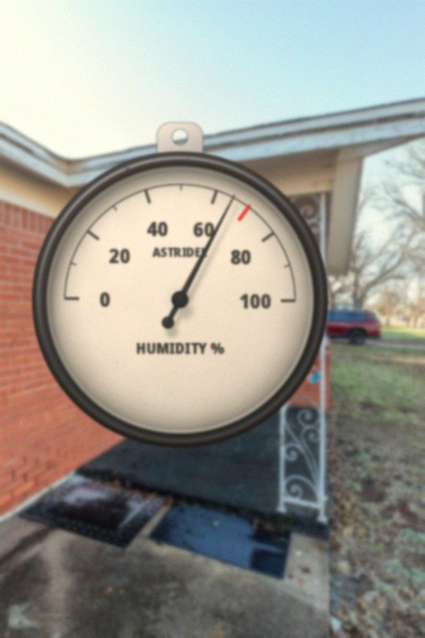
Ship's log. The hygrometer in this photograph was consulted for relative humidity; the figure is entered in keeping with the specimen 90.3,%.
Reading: 65,%
